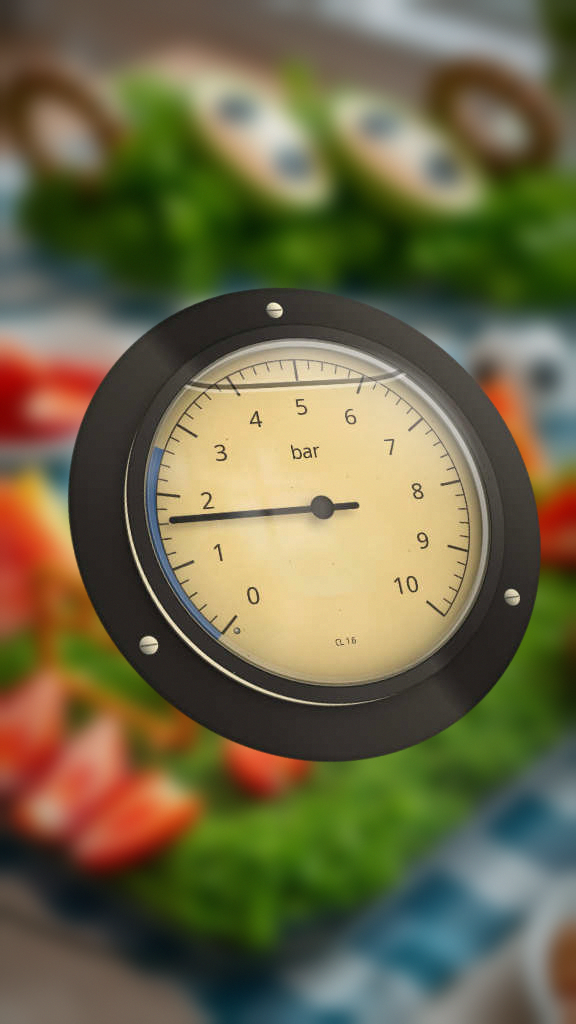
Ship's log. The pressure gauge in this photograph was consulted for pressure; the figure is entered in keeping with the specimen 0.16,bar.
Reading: 1.6,bar
